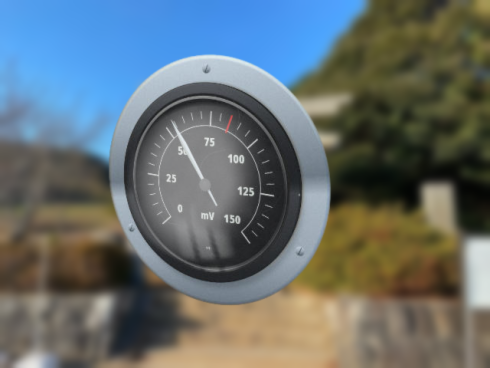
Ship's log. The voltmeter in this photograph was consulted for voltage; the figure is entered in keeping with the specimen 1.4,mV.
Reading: 55,mV
